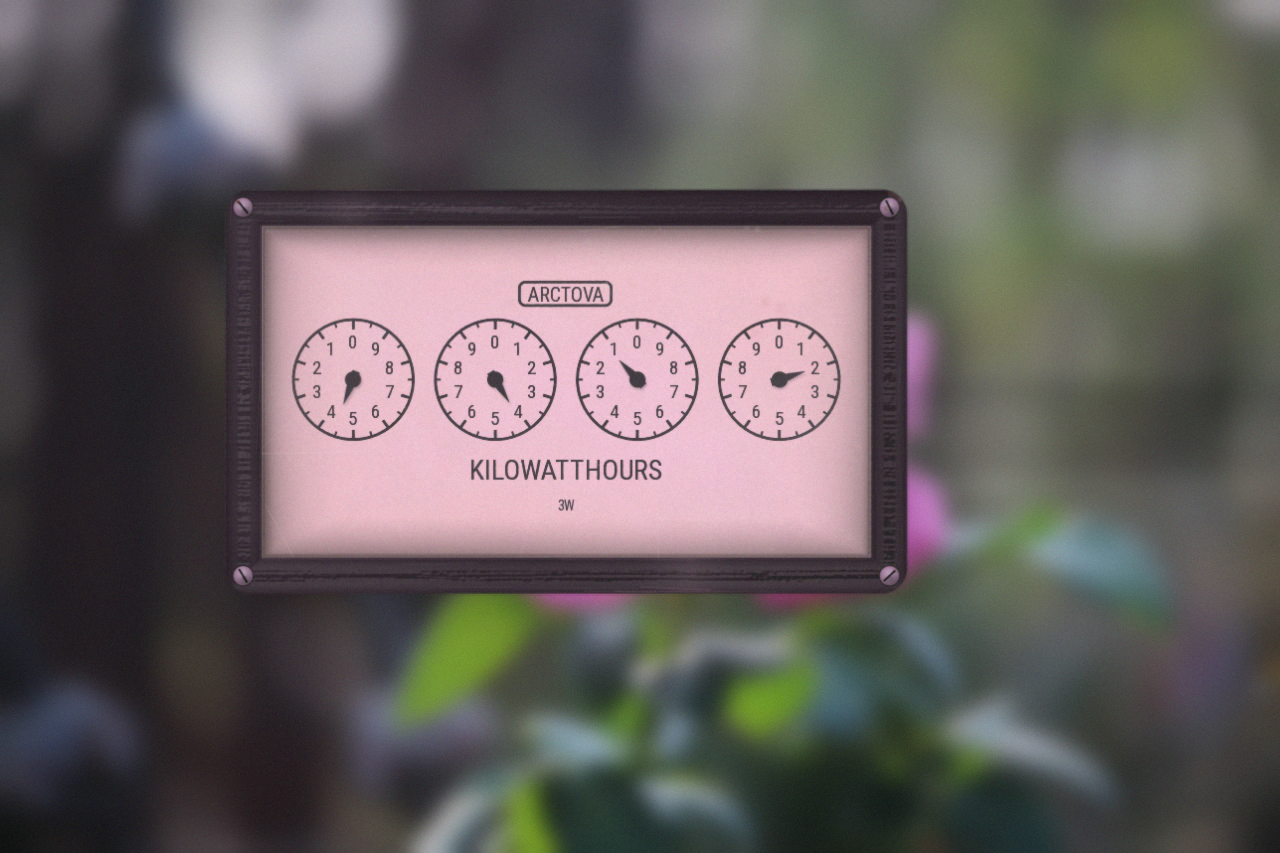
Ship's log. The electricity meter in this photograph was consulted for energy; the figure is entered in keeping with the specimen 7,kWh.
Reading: 4412,kWh
